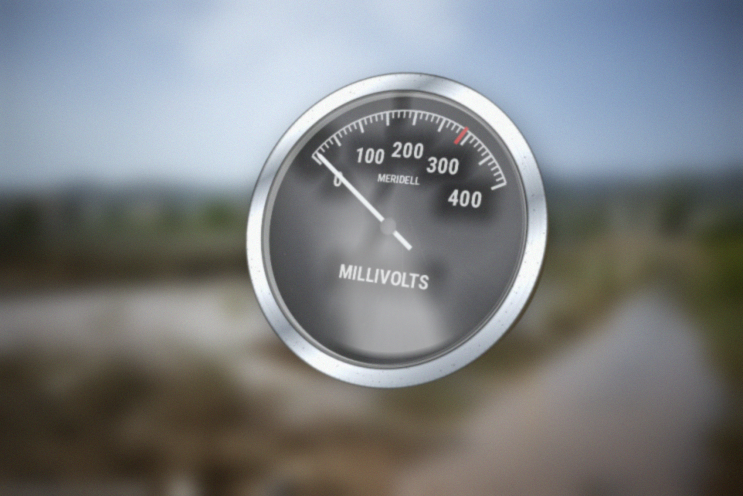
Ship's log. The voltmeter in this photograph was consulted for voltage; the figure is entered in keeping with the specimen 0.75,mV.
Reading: 10,mV
